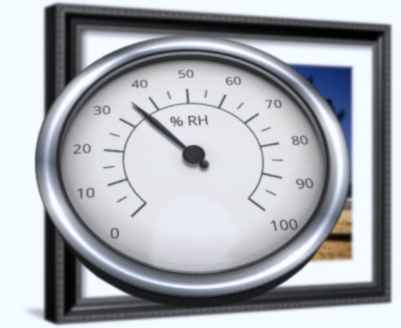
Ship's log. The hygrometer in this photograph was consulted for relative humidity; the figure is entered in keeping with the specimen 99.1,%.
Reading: 35,%
